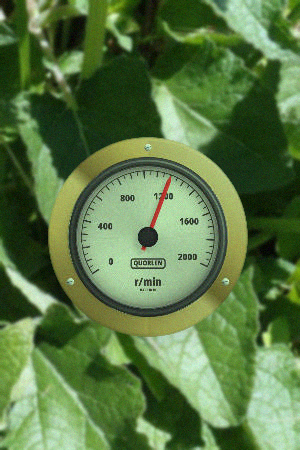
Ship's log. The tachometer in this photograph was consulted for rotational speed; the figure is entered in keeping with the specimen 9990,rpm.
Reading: 1200,rpm
